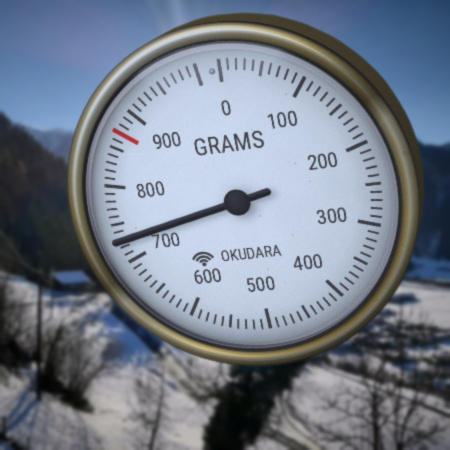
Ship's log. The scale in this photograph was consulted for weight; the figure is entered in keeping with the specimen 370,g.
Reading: 730,g
